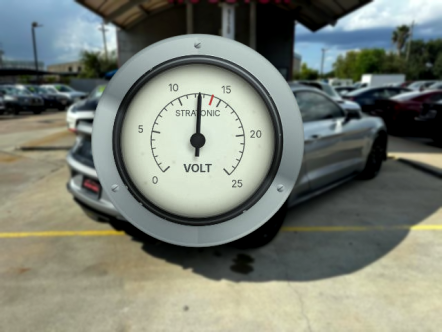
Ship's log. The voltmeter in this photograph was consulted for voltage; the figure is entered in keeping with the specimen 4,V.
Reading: 12.5,V
